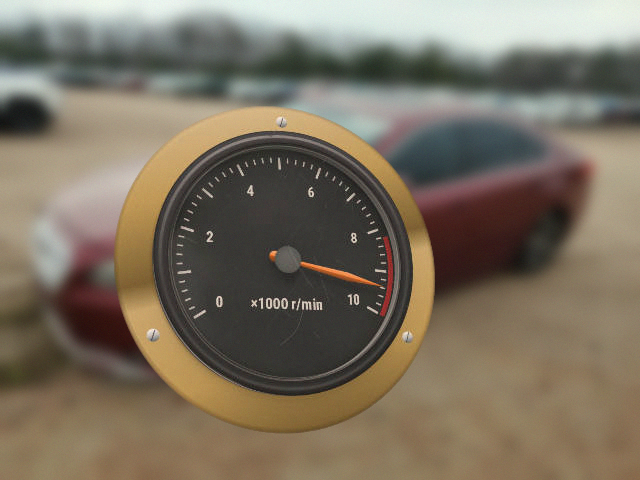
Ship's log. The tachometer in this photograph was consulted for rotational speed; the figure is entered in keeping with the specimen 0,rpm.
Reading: 9400,rpm
